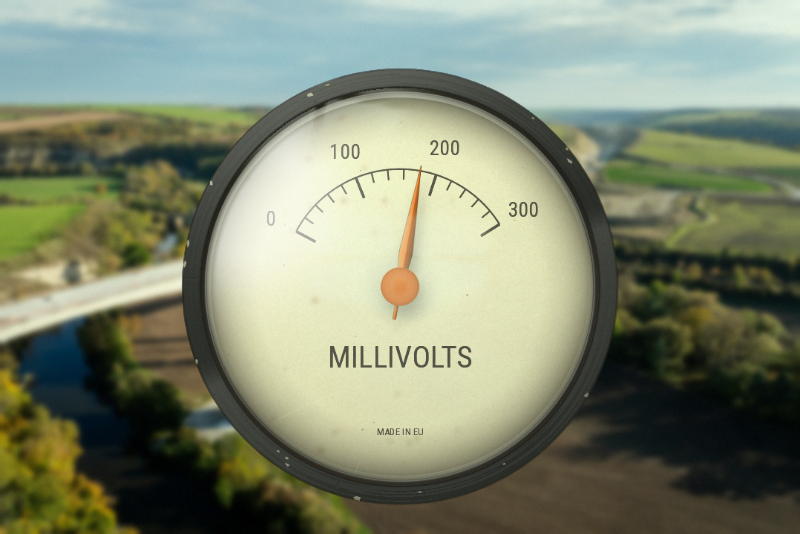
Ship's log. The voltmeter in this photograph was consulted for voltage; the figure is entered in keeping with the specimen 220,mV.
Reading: 180,mV
